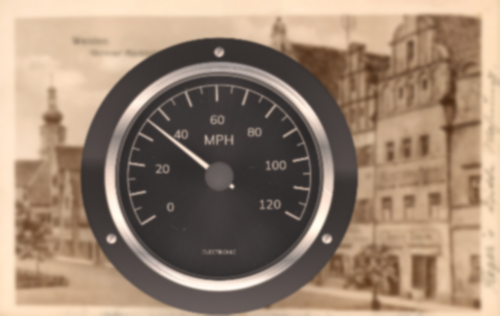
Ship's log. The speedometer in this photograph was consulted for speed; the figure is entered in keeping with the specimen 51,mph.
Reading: 35,mph
